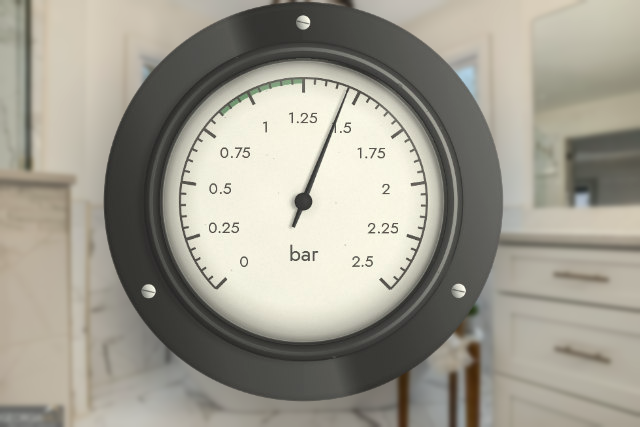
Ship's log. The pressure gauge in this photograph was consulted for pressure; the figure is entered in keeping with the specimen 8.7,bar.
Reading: 1.45,bar
